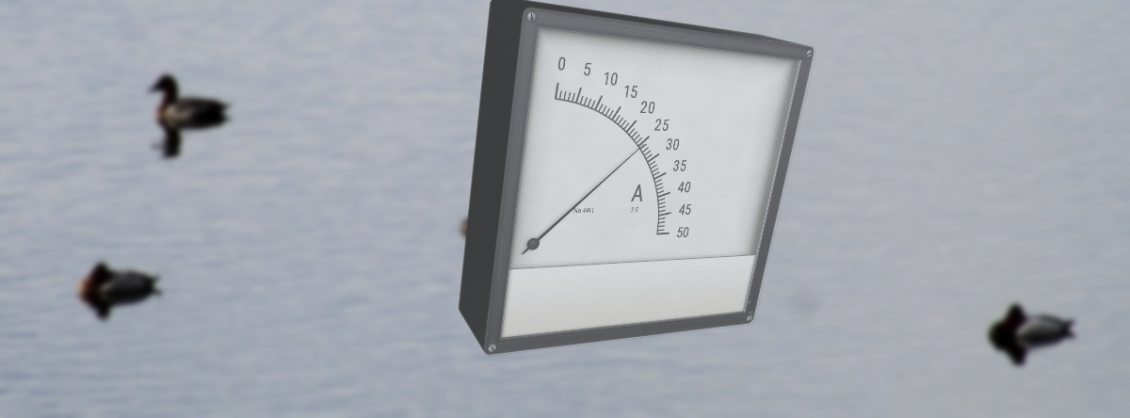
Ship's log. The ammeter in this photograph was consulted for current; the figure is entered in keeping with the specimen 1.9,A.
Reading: 25,A
